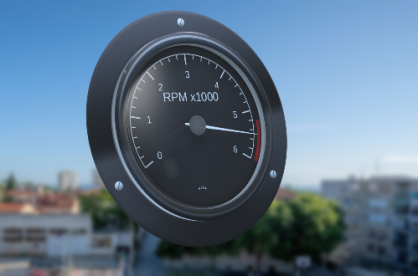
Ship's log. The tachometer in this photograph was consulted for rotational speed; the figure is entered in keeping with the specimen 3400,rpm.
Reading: 5500,rpm
